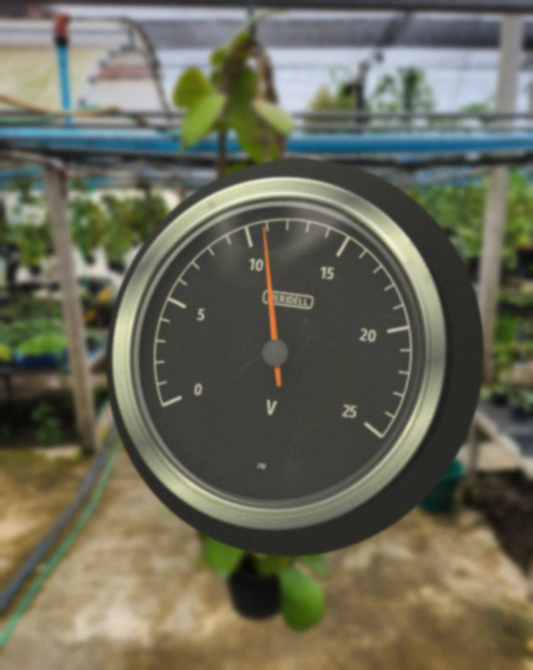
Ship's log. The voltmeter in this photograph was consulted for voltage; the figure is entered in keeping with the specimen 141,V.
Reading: 11,V
